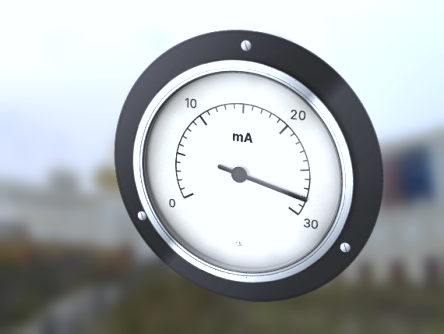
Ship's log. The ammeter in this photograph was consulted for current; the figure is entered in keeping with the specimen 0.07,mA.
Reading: 28,mA
